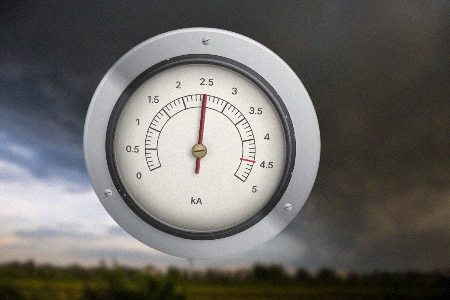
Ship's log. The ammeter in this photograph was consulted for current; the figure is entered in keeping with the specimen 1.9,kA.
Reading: 2.5,kA
